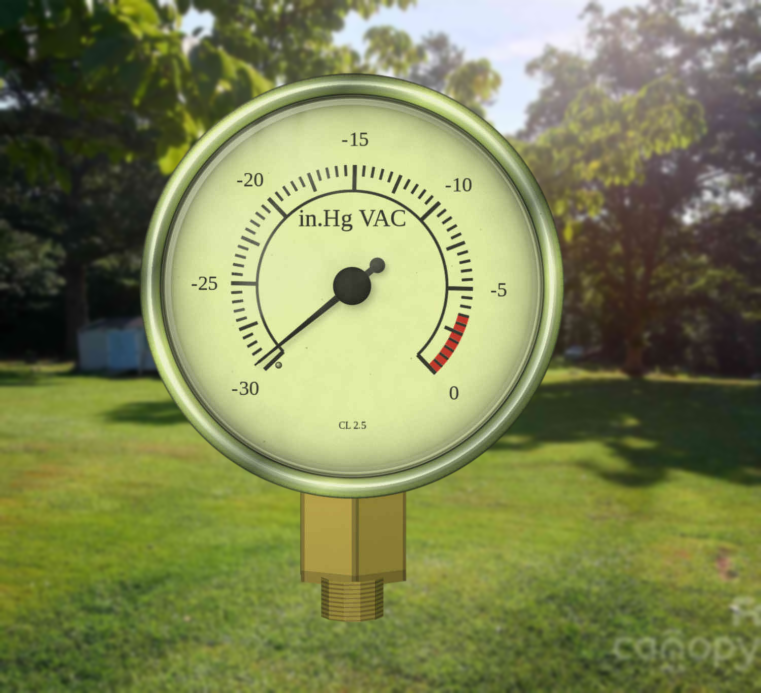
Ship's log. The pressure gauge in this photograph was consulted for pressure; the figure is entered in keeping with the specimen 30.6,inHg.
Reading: -29.5,inHg
